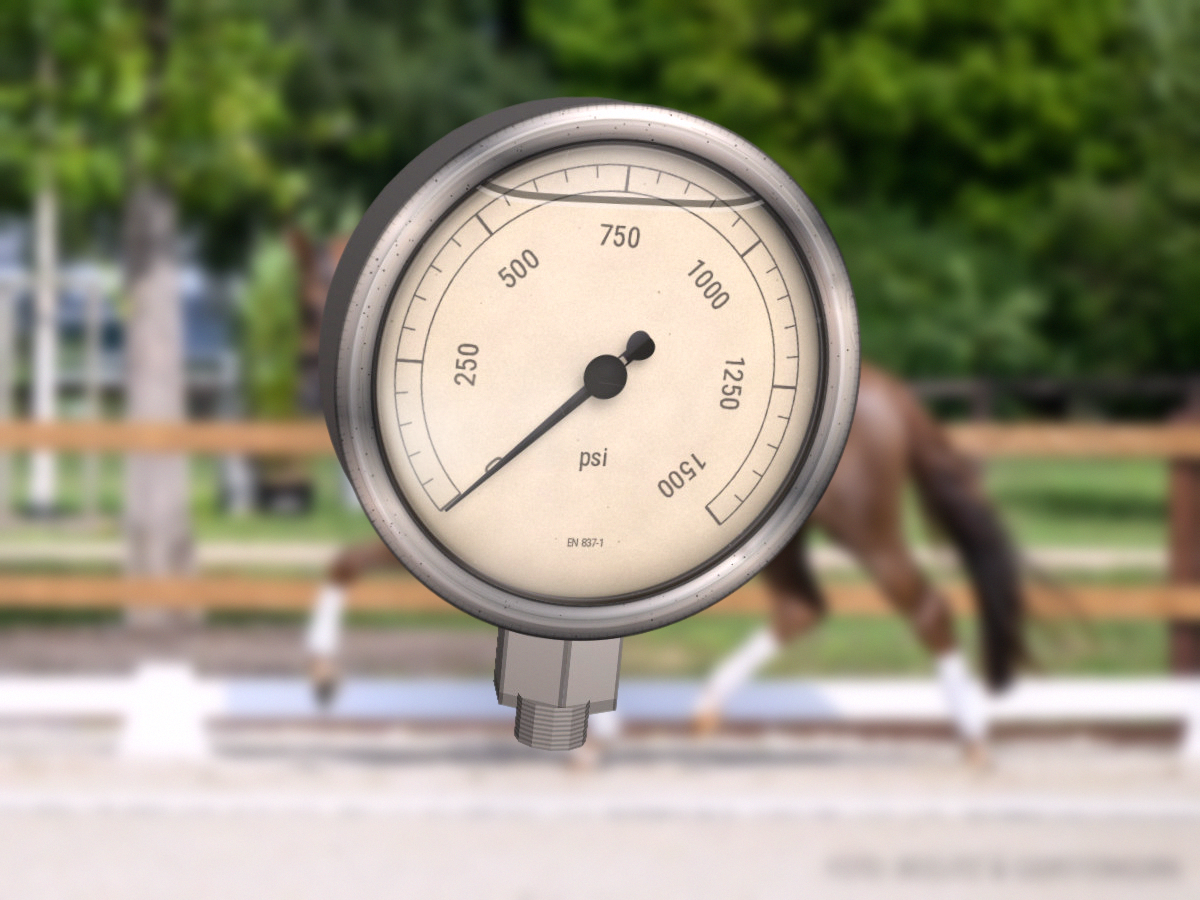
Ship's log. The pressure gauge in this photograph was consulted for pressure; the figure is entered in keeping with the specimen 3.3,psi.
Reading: 0,psi
